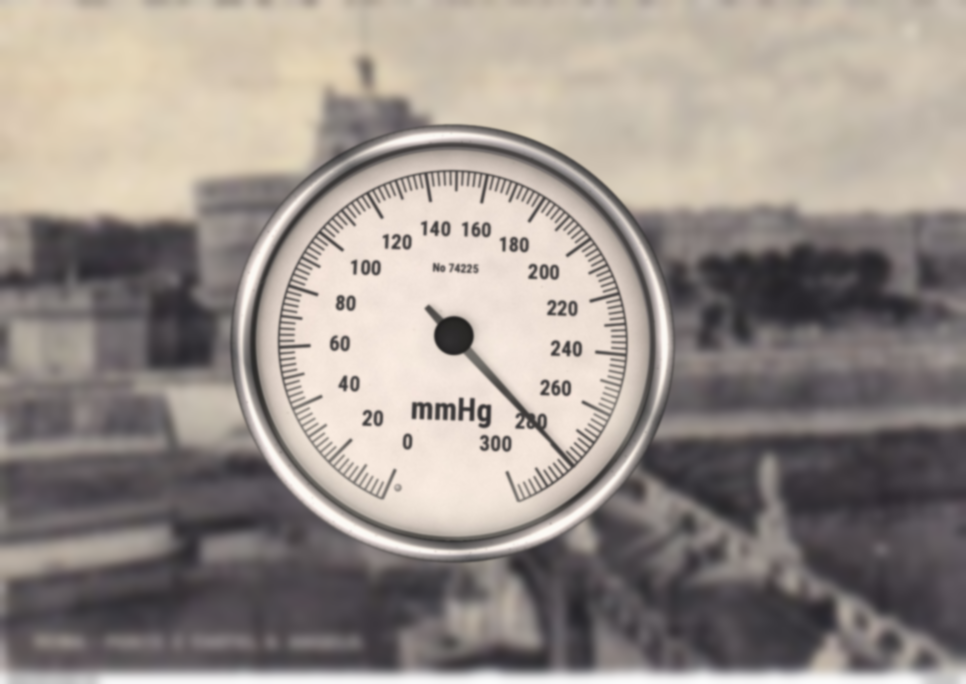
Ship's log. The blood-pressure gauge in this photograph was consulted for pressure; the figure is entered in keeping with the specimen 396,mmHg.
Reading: 280,mmHg
